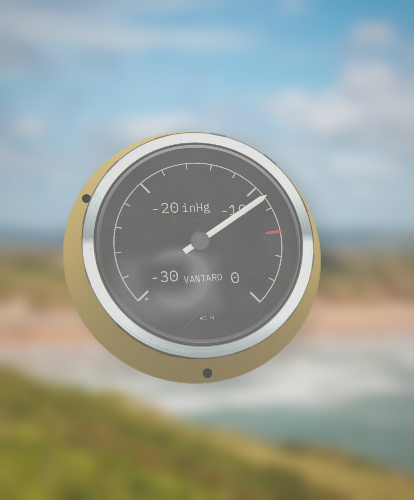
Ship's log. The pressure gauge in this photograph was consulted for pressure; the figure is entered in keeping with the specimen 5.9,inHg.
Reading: -9,inHg
